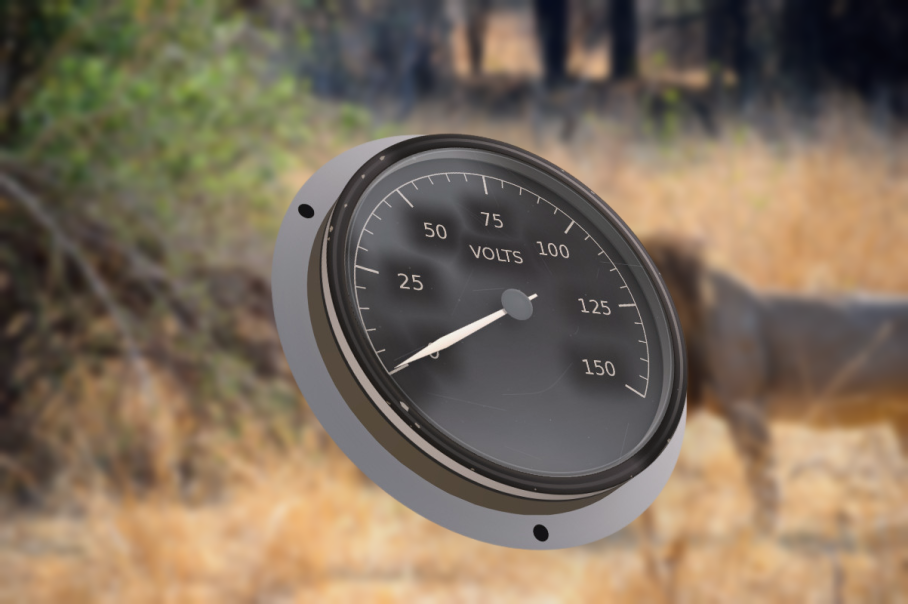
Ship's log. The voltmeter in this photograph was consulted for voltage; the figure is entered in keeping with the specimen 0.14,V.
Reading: 0,V
